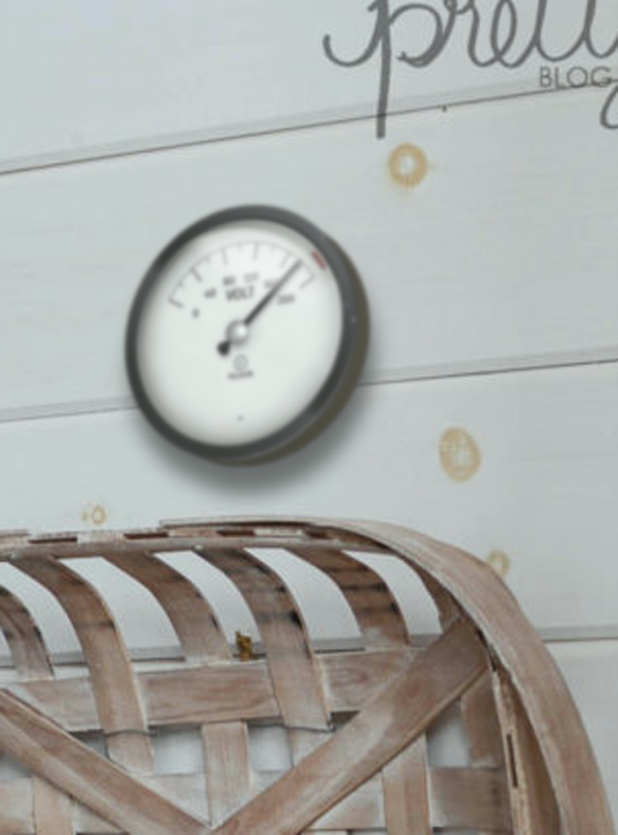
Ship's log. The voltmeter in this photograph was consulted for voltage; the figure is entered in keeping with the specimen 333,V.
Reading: 180,V
